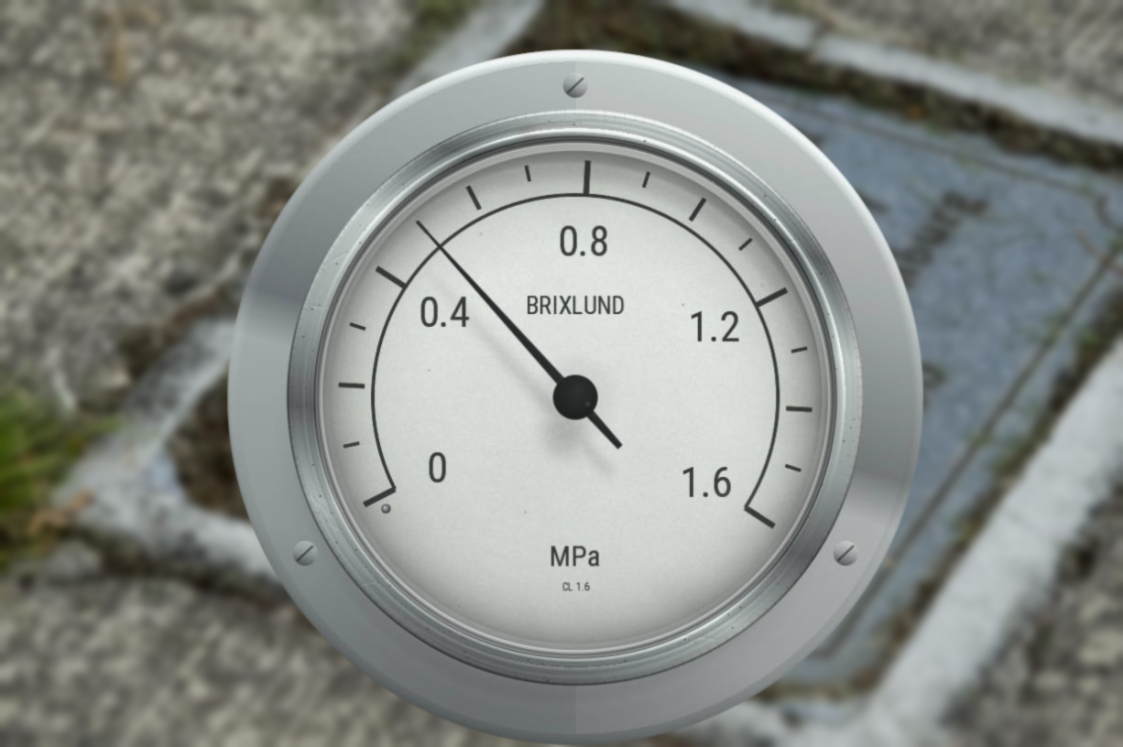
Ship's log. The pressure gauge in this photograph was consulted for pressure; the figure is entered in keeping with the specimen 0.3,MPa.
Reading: 0.5,MPa
